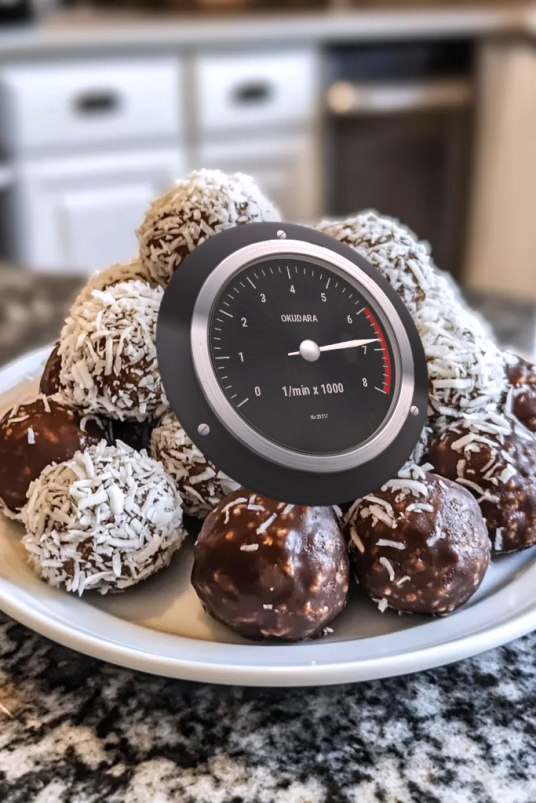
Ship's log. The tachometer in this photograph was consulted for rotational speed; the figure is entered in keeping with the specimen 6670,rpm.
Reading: 6800,rpm
